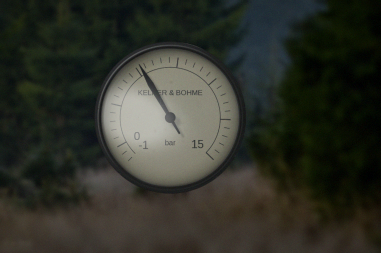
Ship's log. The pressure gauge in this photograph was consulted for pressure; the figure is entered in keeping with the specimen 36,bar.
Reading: 5.25,bar
